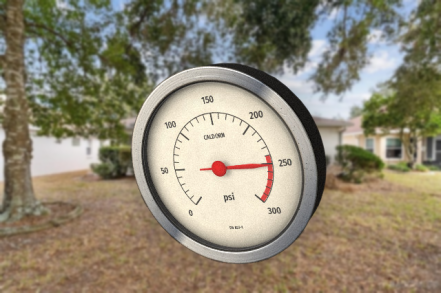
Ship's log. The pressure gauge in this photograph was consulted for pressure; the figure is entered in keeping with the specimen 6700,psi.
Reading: 250,psi
